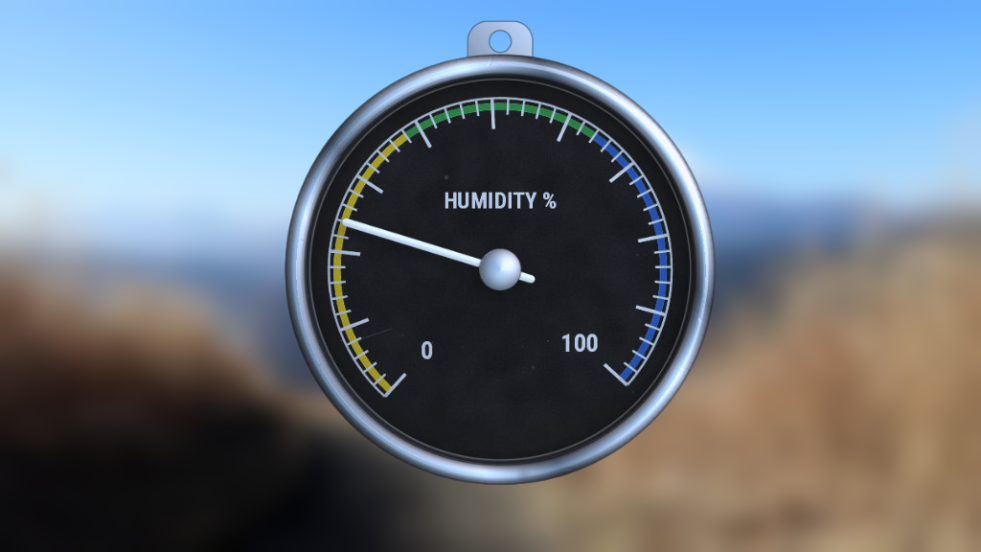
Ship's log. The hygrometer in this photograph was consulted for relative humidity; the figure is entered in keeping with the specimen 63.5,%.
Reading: 24,%
